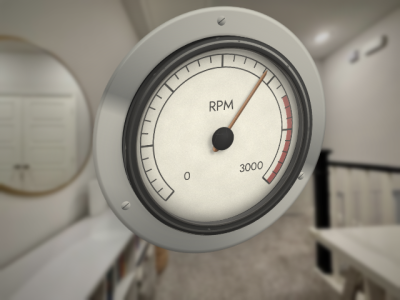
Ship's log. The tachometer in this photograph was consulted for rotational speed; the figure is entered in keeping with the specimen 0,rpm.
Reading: 1900,rpm
